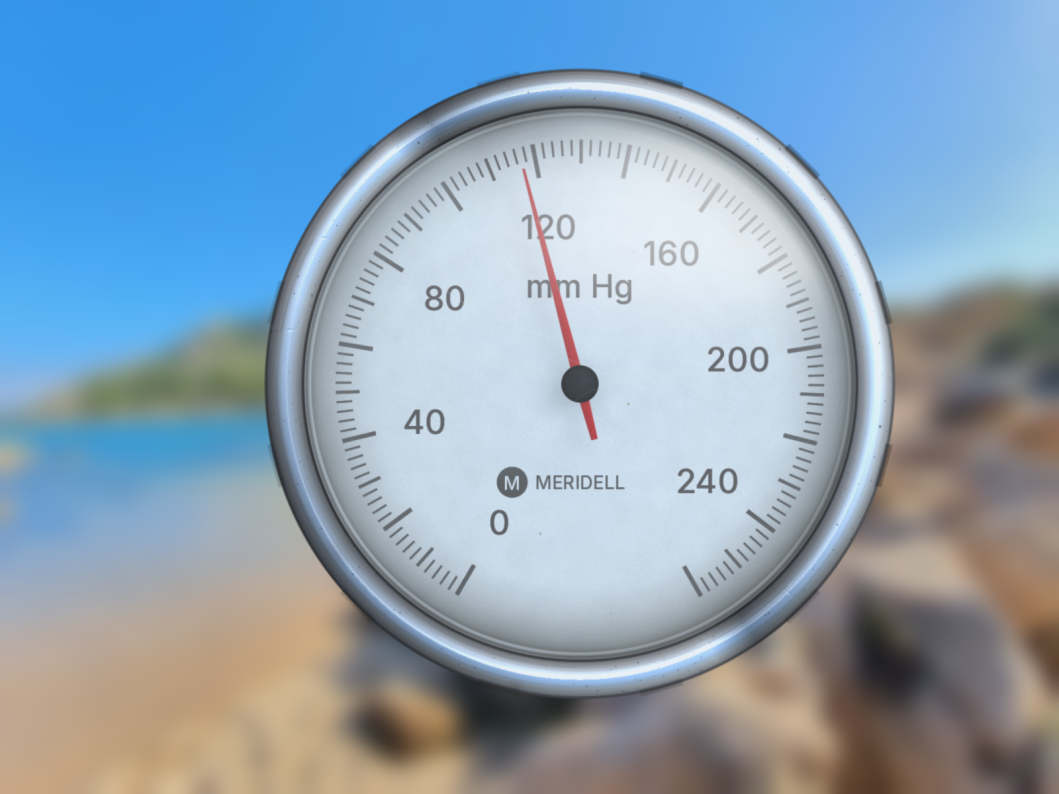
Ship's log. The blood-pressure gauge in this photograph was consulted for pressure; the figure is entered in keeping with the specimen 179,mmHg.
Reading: 117,mmHg
